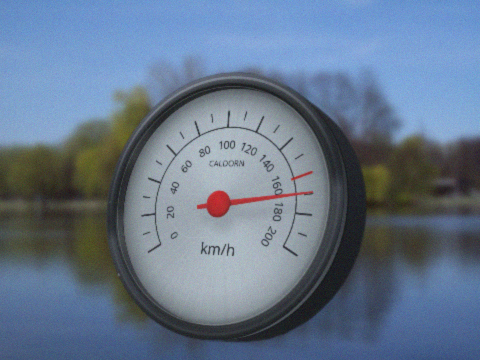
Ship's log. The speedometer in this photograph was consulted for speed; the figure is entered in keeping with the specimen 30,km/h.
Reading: 170,km/h
